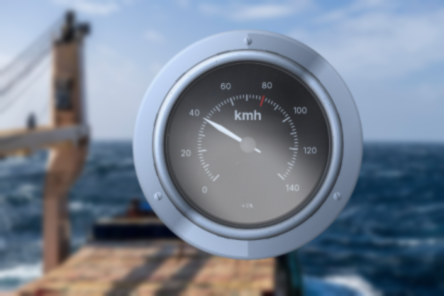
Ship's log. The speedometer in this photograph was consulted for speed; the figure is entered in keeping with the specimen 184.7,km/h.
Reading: 40,km/h
